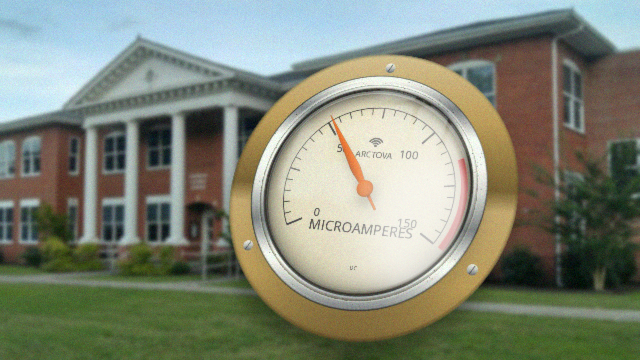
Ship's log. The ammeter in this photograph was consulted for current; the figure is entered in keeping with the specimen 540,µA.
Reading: 52.5,µA
